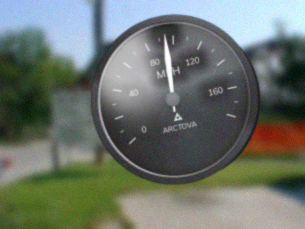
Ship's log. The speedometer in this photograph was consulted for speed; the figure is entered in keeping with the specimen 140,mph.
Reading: 95,mph
